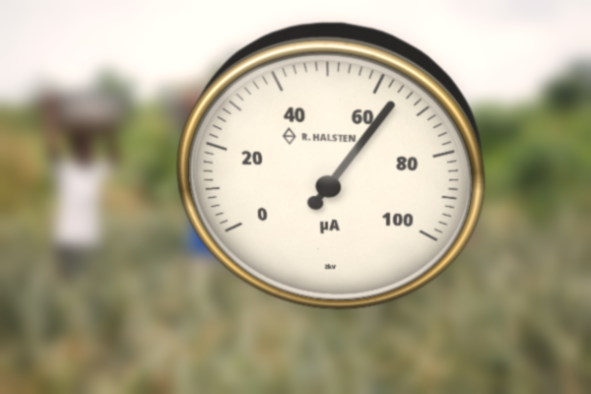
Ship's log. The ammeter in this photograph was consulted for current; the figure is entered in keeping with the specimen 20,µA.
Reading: 64,µA
